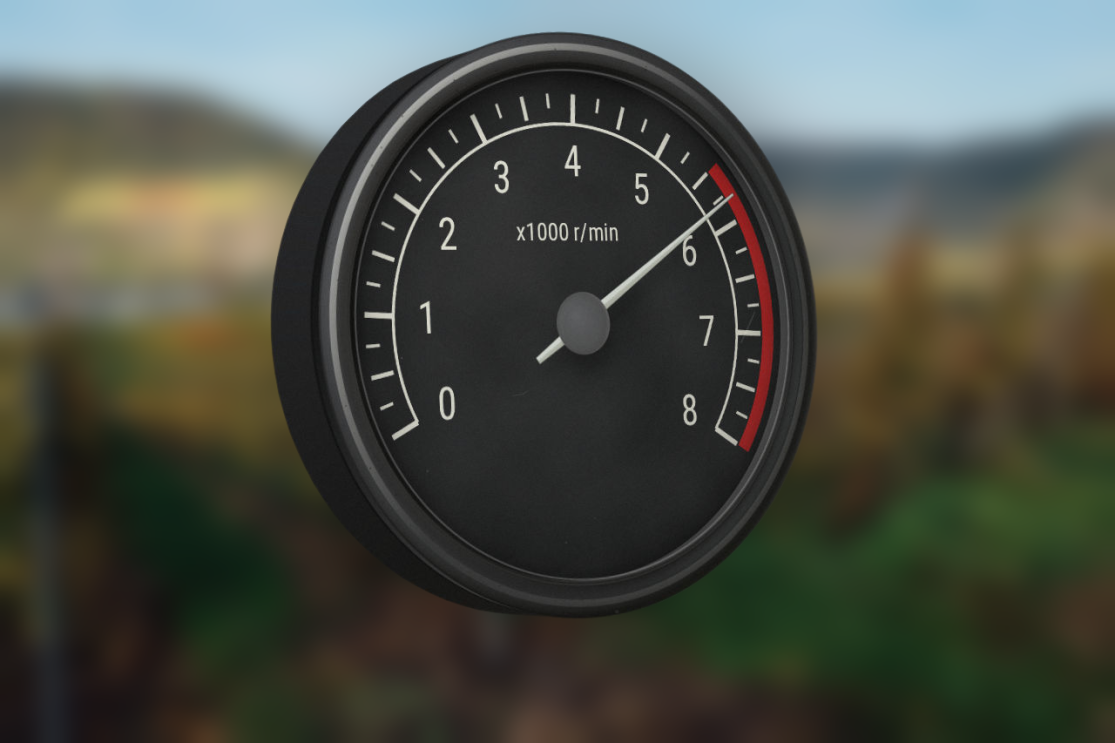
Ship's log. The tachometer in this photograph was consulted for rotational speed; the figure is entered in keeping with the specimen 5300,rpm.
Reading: 5750,rpm
